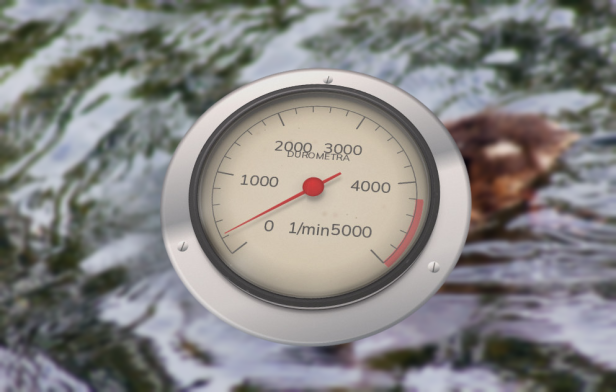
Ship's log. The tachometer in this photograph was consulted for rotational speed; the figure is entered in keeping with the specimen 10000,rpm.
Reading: 200,rpm
